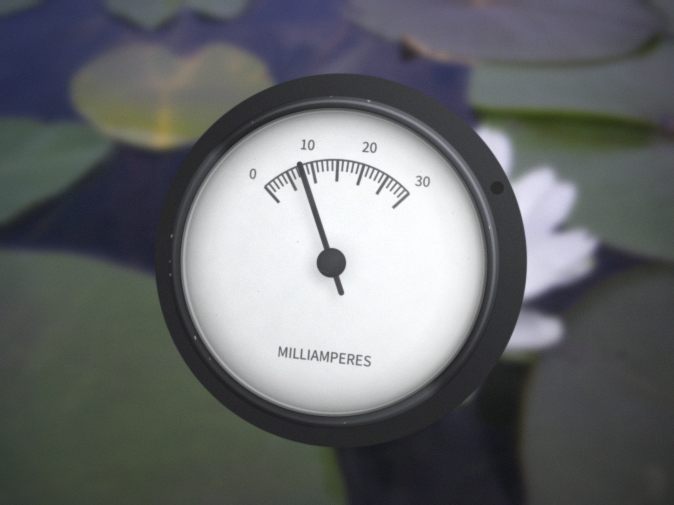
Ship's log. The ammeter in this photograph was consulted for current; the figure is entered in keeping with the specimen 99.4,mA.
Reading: 8,mA
